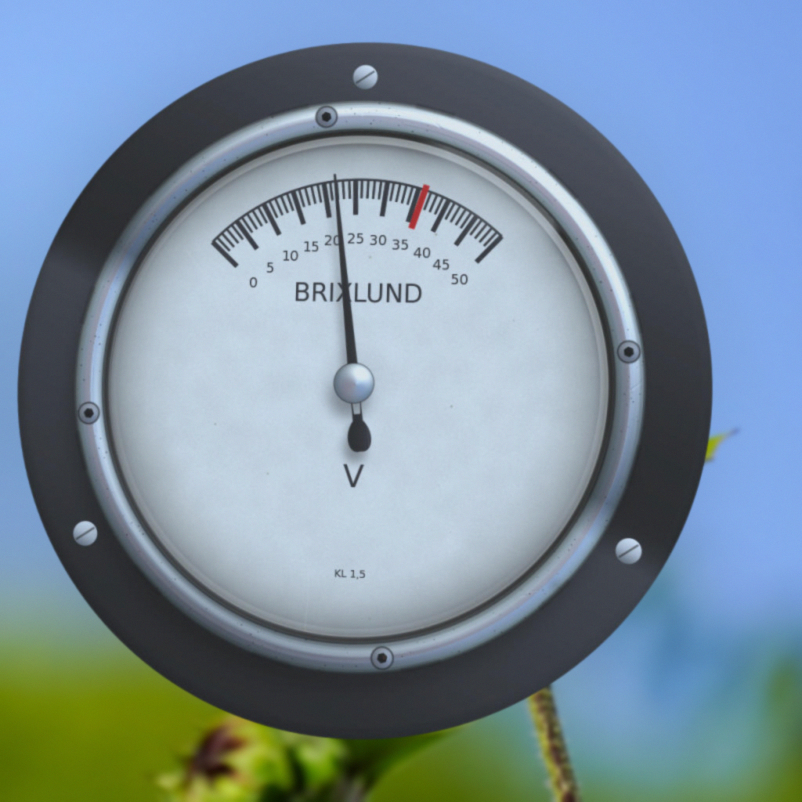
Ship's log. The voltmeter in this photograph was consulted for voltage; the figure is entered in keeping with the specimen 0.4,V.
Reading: 22,V
